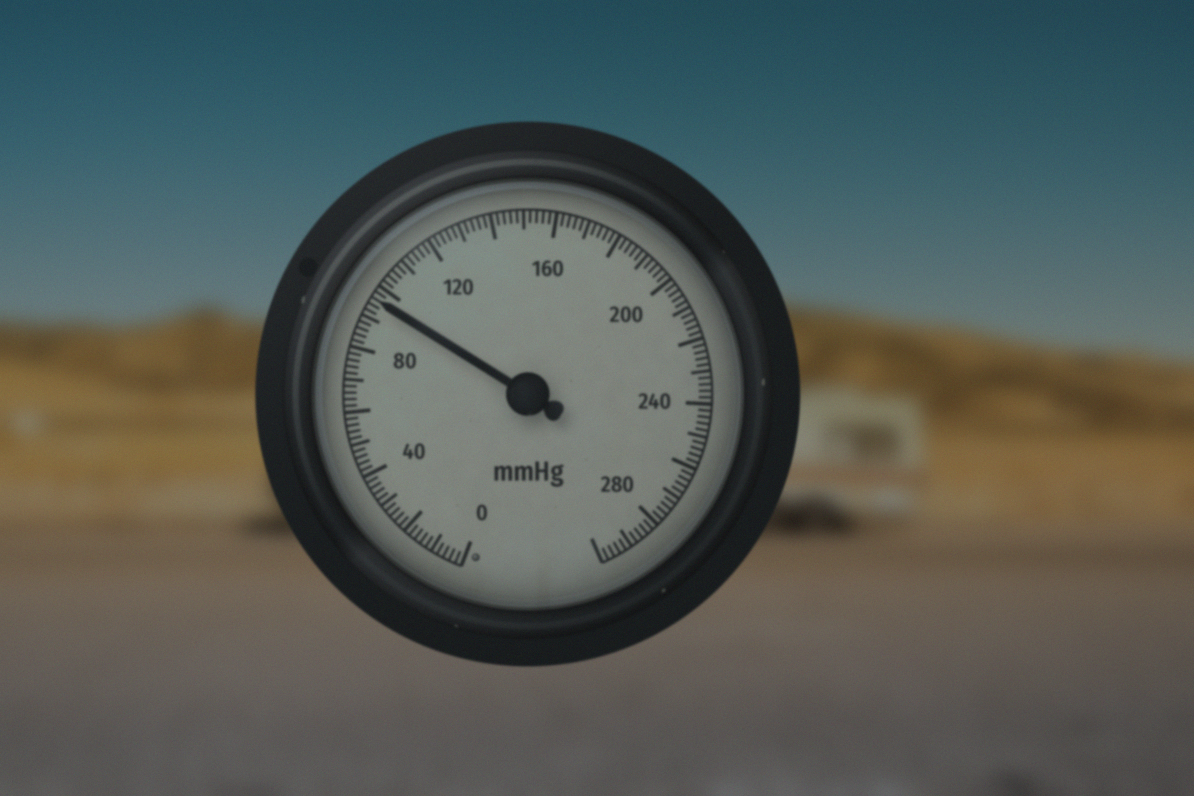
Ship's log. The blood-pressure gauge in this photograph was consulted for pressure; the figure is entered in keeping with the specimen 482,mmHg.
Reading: 96,mmHg
